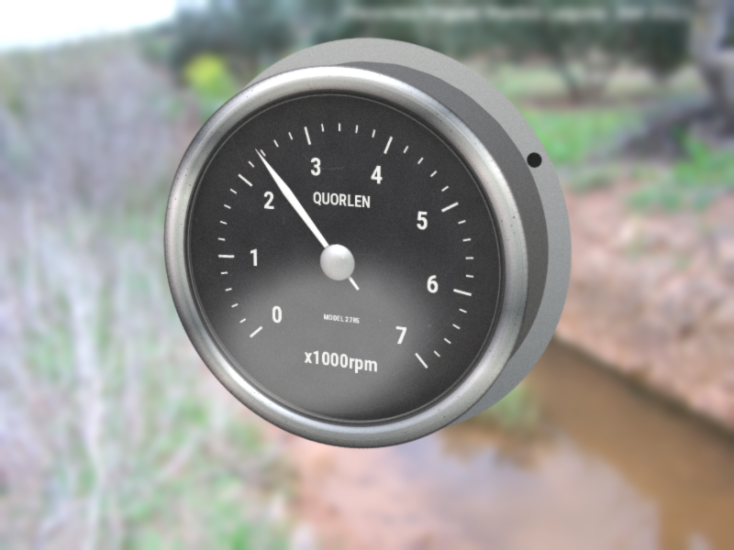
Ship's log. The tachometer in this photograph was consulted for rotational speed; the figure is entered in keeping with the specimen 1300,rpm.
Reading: 2400,rpm
